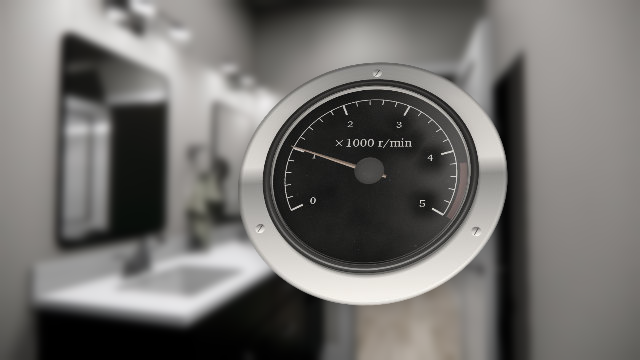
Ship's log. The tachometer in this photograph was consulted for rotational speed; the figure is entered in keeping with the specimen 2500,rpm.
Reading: 1000,rpm
